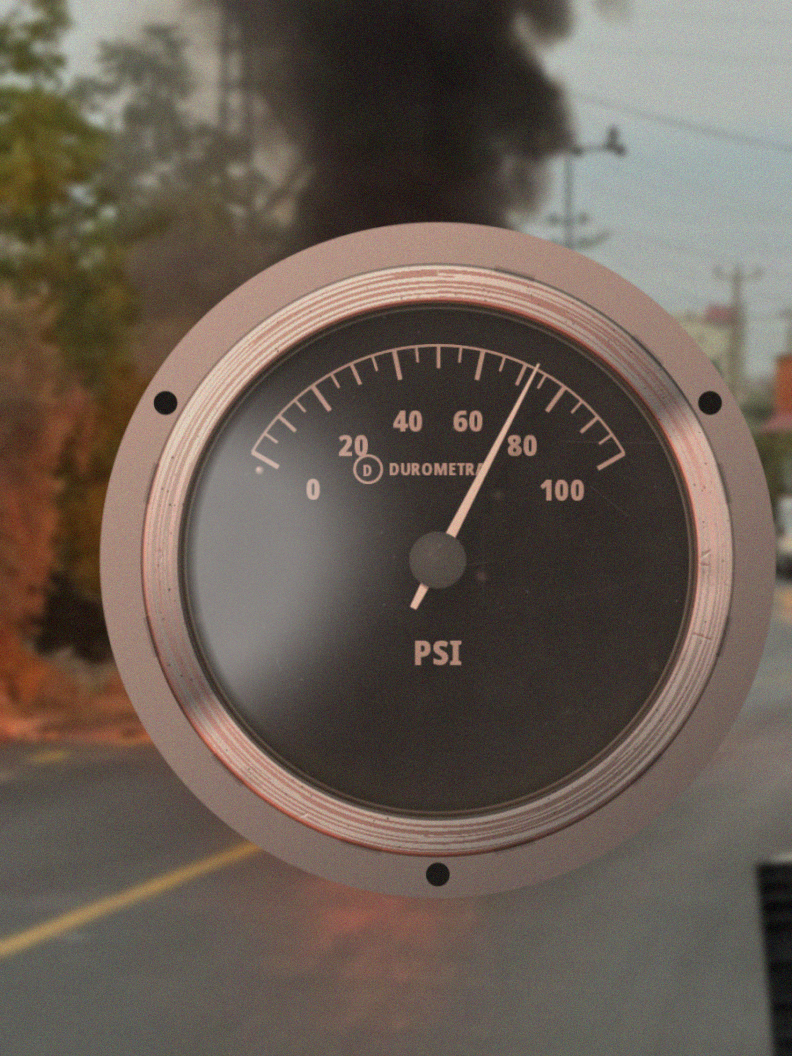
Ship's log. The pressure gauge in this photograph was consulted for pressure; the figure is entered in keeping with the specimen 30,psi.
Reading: 72.5,psi
